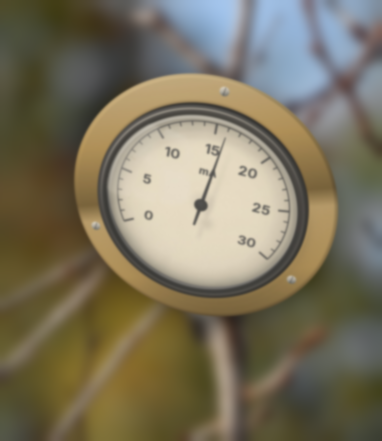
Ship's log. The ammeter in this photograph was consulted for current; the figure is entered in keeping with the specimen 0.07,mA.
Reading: 16,mA
